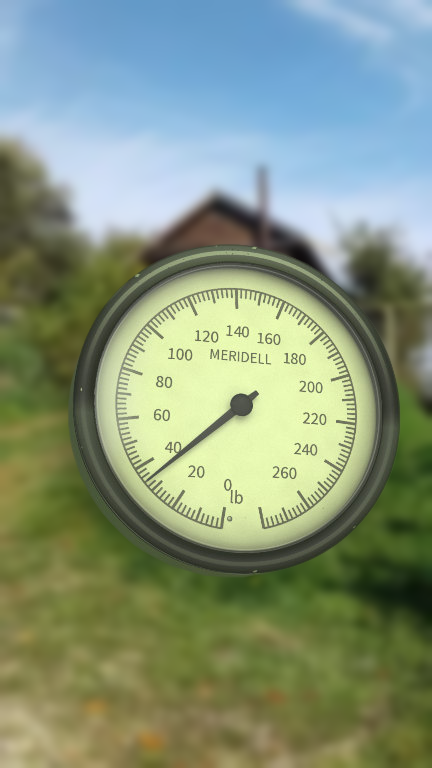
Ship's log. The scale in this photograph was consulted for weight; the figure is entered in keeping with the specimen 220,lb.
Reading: 34,lb
